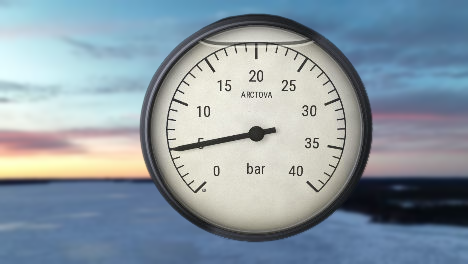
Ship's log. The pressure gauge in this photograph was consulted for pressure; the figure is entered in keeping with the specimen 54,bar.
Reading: 5,bar
